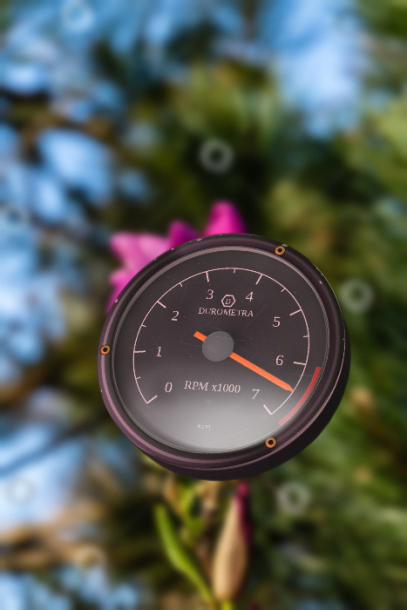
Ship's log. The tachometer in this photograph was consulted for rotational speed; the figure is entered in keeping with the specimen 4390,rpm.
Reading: 6500,rpm
